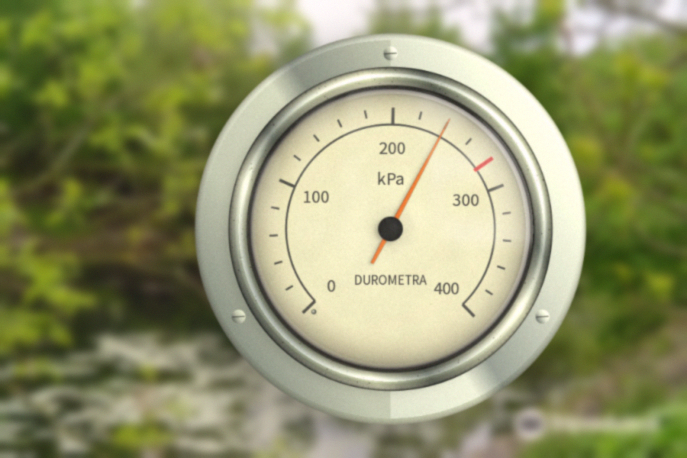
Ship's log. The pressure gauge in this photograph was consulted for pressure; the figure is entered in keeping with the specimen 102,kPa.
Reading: 240,kPa
